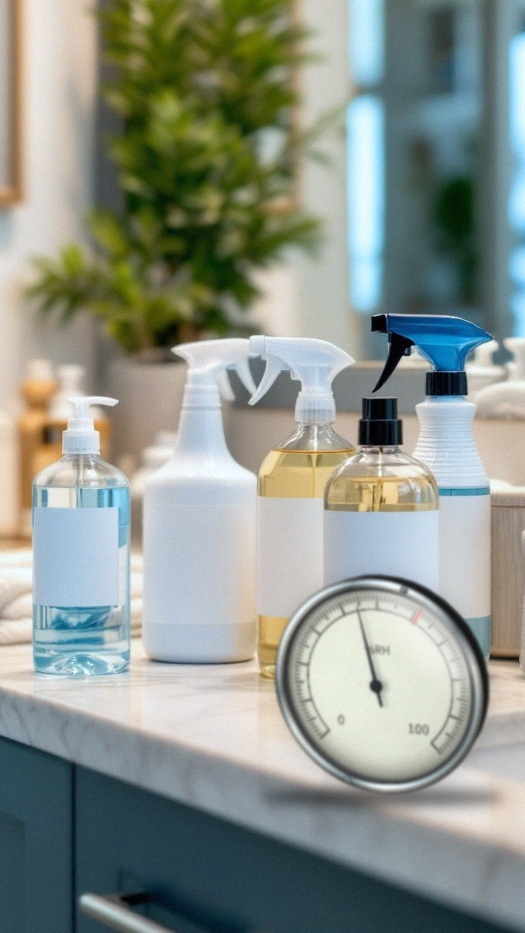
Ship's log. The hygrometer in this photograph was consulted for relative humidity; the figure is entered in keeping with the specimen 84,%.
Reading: 45,%
